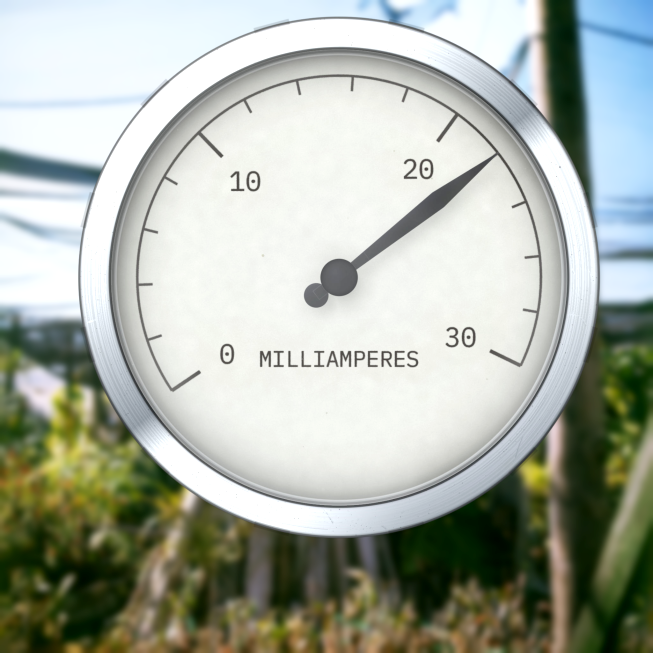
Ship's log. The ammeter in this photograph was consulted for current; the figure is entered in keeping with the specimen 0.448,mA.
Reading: 22,mA
